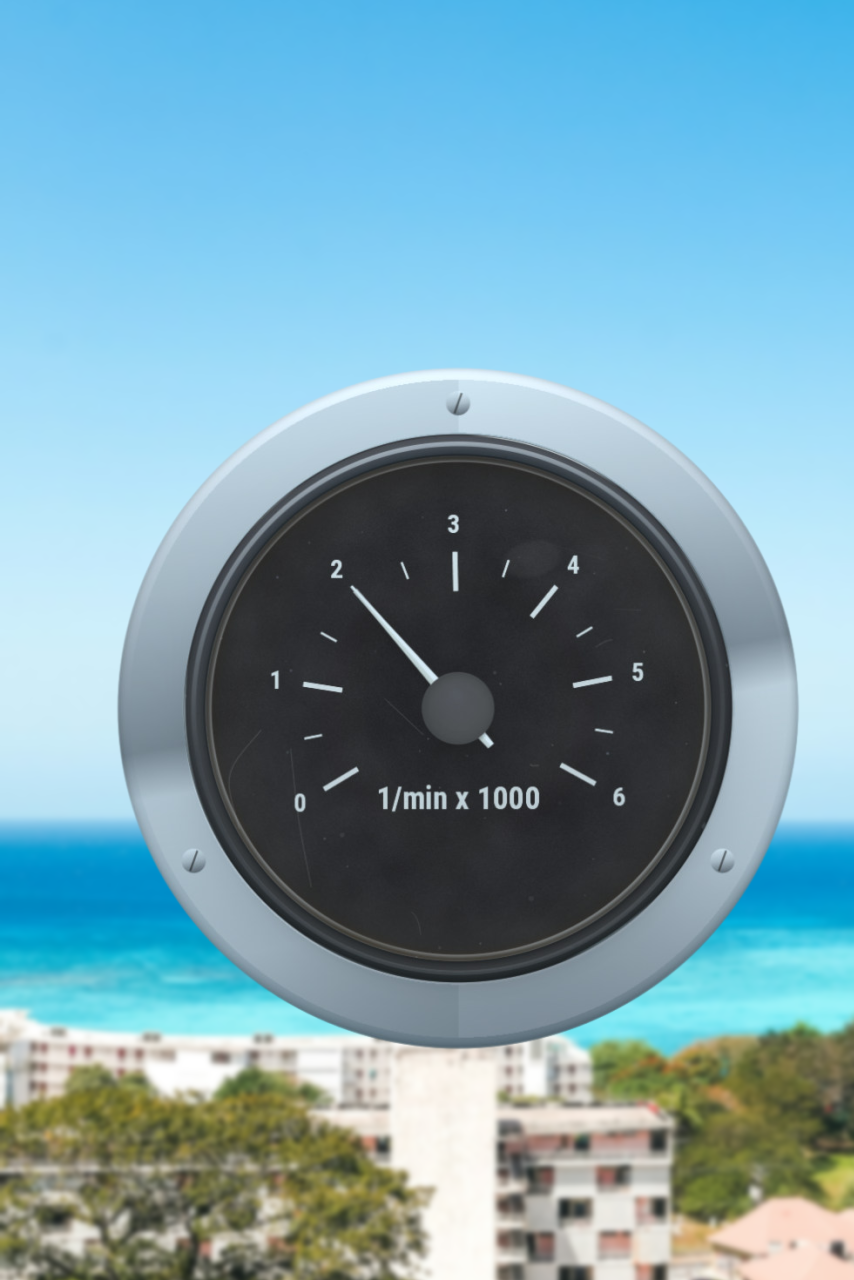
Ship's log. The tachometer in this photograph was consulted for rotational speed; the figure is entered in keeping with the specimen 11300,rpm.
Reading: 2000,rpm
